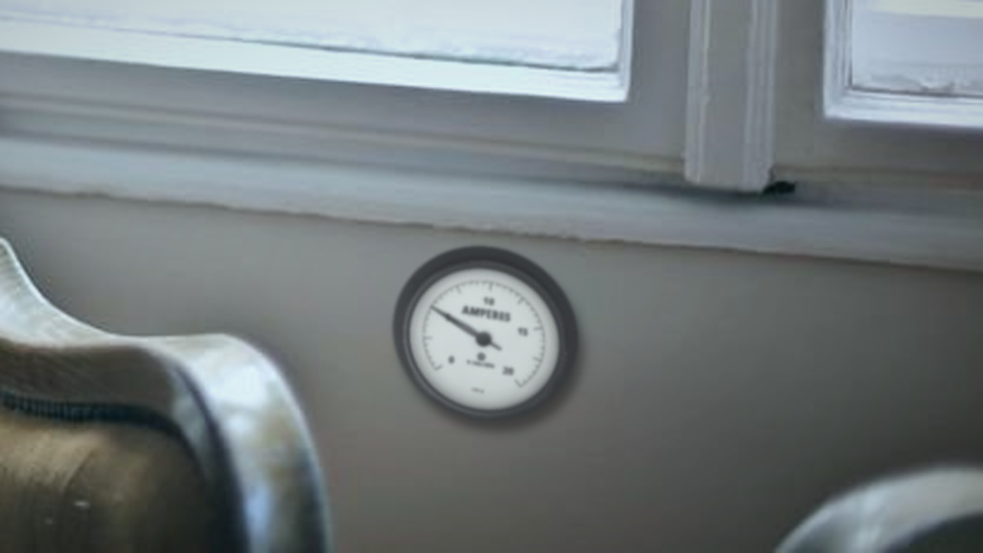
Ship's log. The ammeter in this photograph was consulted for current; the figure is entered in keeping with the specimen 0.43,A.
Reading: 5,A
